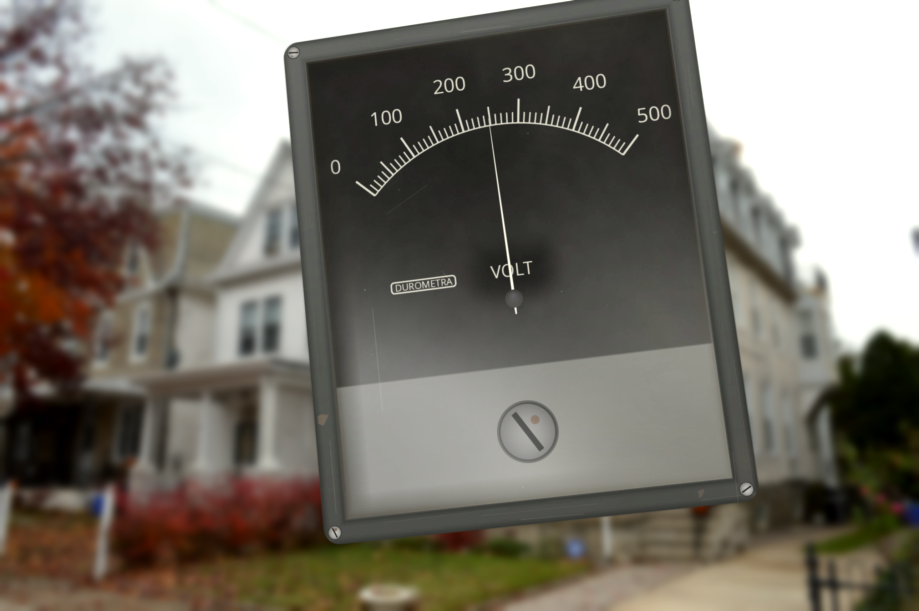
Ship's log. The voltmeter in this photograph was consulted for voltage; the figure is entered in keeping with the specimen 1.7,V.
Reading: 250,V
